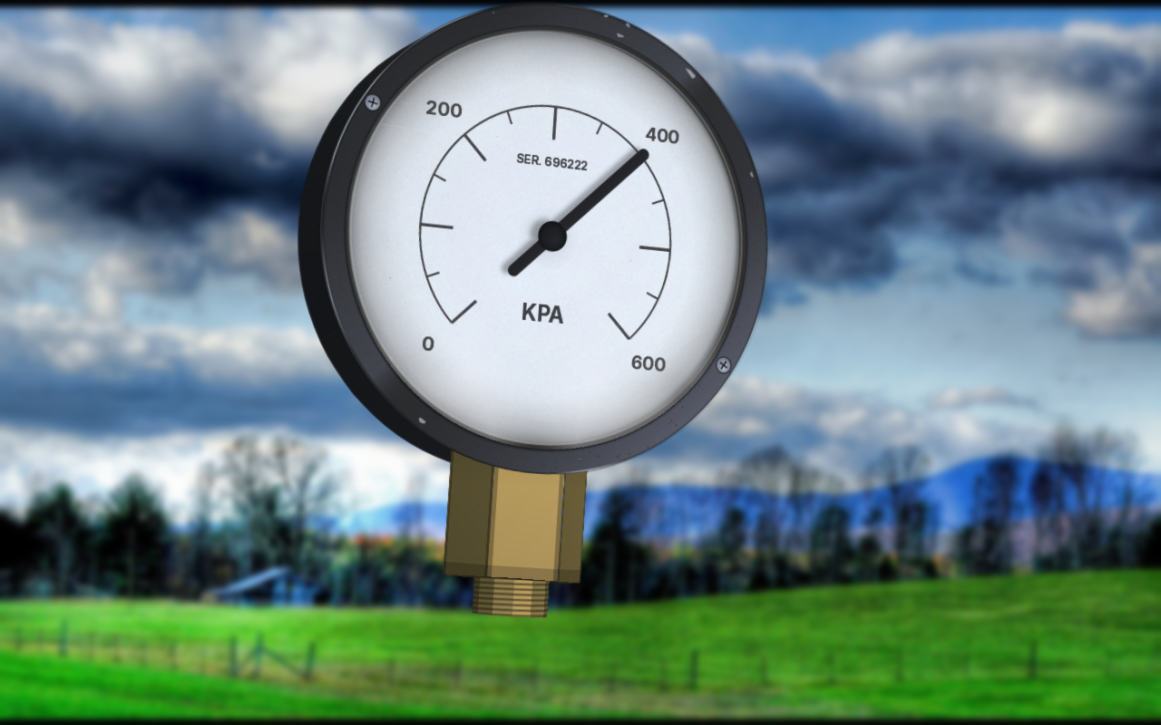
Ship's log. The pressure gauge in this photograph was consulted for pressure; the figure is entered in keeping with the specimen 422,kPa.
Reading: 400,kPa
